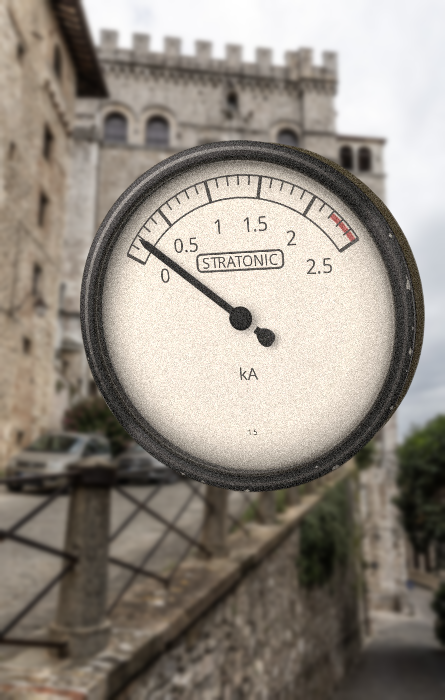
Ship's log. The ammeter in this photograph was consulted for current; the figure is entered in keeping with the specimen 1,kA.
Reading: 0.2,kA
